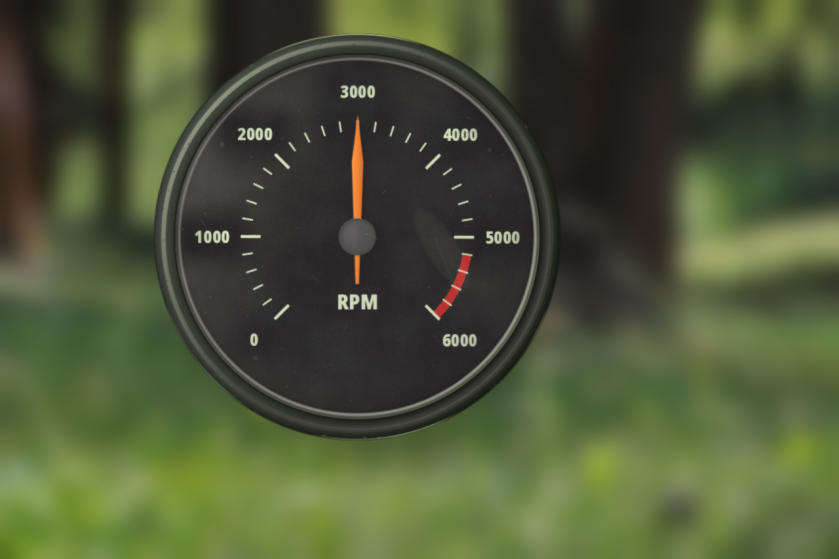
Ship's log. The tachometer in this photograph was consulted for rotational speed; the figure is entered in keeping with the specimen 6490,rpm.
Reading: 3000,rpm
